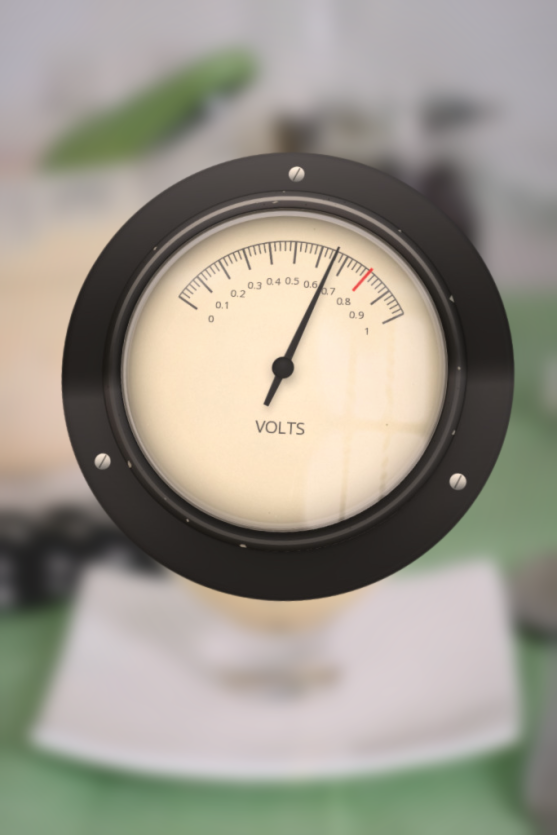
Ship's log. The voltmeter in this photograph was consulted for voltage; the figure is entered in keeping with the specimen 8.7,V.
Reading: 0.66,V
